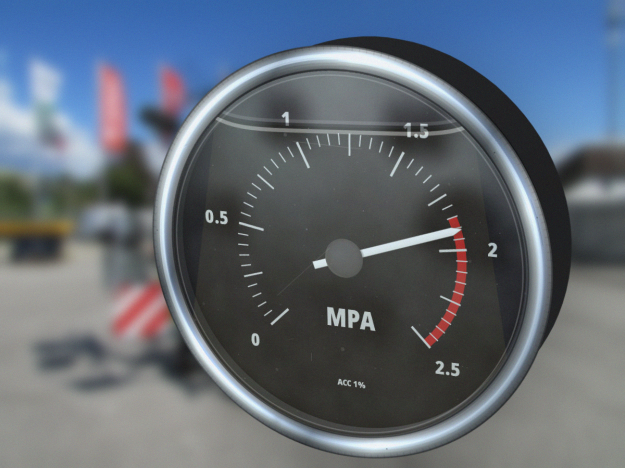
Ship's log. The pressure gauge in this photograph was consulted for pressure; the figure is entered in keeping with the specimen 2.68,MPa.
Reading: 1.9,MPa
